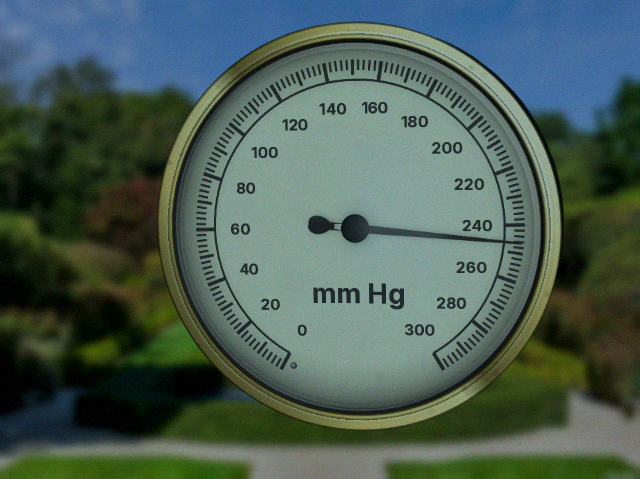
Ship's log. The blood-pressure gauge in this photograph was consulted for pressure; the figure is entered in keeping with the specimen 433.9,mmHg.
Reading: 246,mmHg
